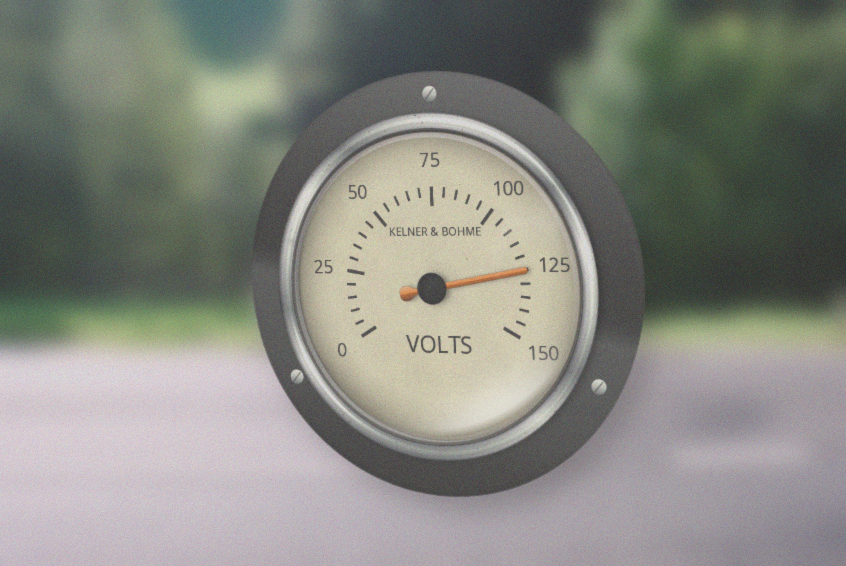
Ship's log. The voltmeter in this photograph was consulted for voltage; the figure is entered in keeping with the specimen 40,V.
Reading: 125,V
